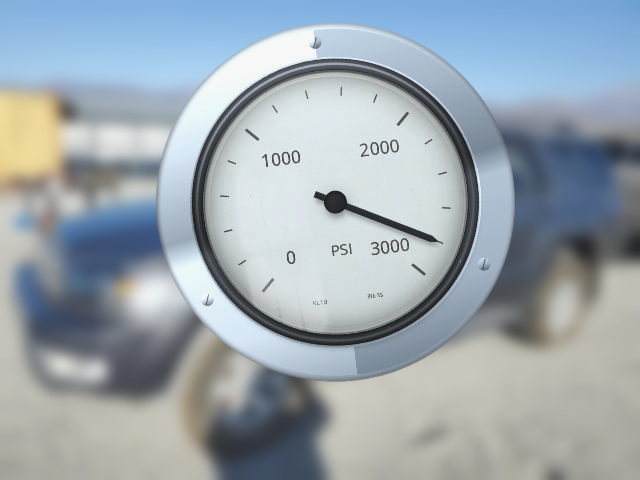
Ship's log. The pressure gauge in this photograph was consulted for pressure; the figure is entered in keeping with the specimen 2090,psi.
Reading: 2800,psi
